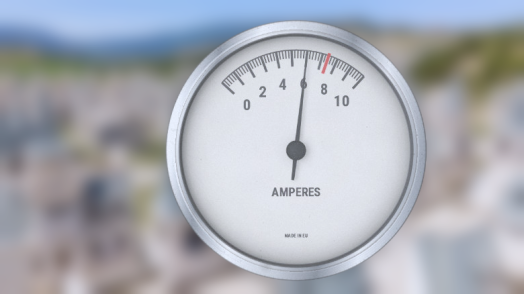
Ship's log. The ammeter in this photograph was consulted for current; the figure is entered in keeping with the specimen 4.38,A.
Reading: 6,A
